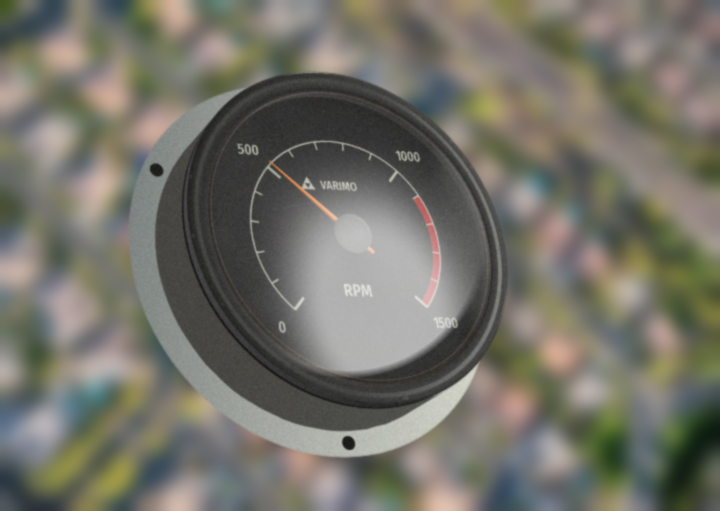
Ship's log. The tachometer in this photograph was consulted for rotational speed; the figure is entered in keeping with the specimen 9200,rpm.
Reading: 500,rpm
